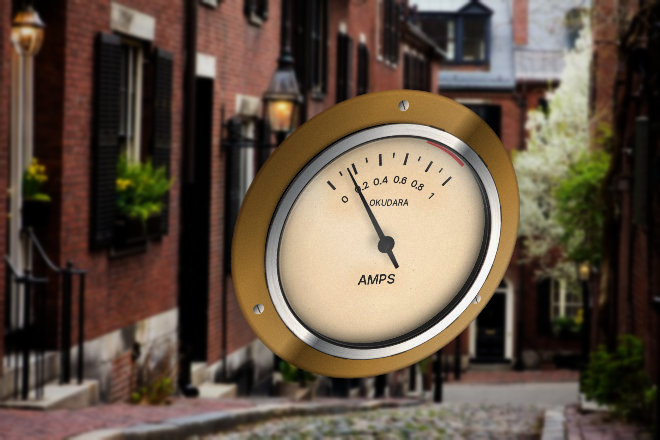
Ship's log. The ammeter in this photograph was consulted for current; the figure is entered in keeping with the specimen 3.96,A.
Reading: 0.15,A
